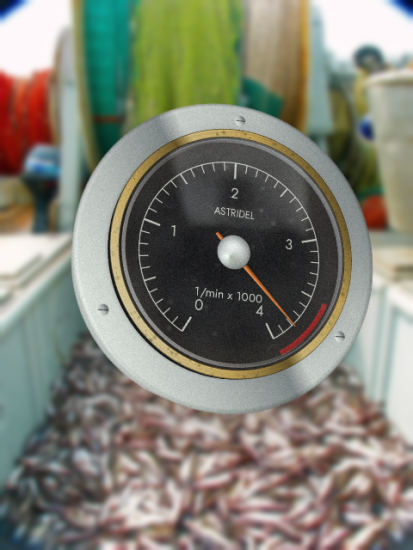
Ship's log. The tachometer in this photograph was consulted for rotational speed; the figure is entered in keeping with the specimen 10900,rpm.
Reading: 3800,rpm
